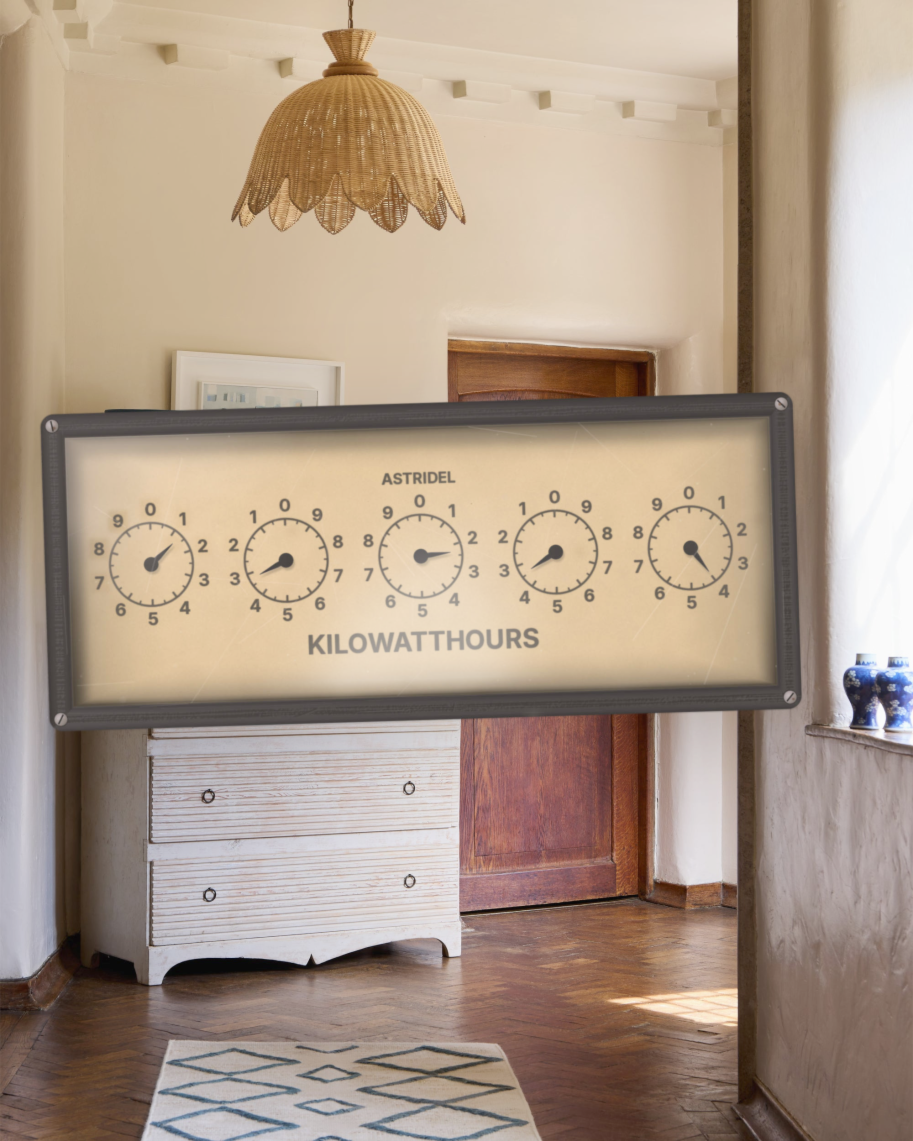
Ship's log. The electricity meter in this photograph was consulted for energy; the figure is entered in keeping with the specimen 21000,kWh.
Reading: 13234,kWh
